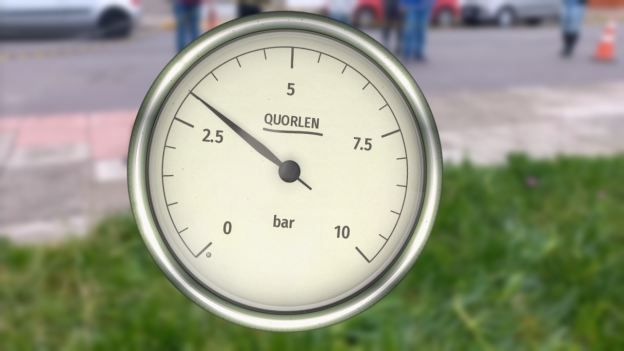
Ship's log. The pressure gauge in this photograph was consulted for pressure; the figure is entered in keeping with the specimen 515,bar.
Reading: 3,bar
